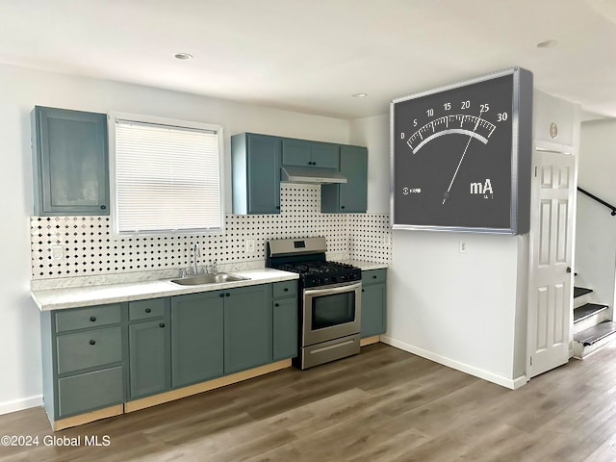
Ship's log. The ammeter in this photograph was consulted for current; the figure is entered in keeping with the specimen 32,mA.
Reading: 25,mA
